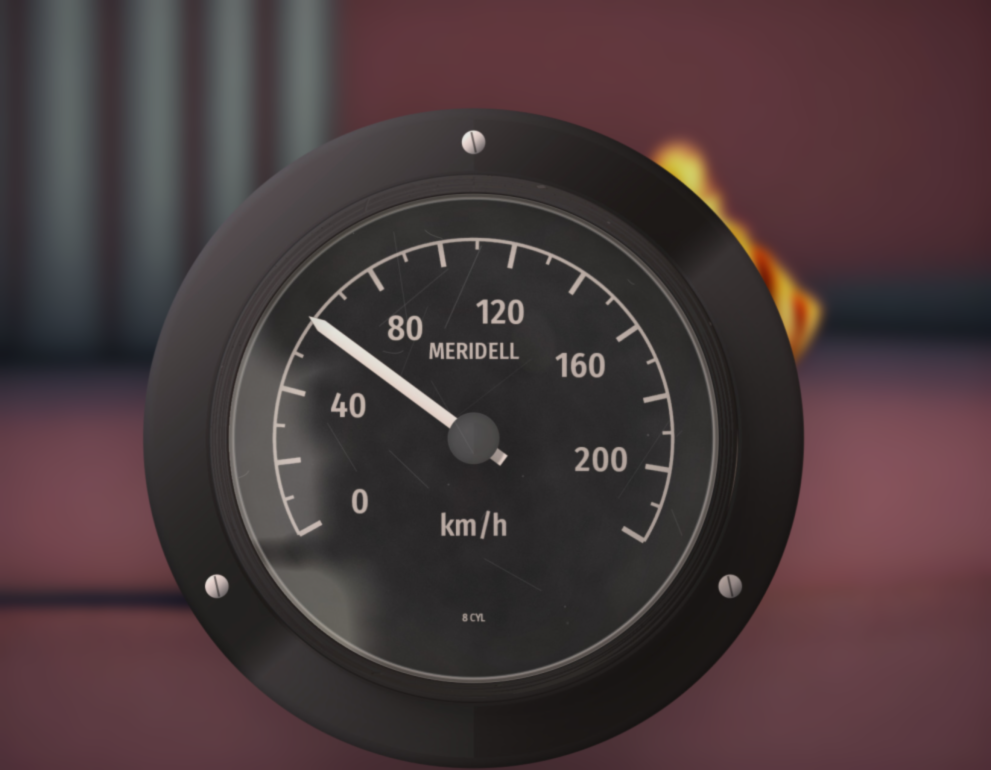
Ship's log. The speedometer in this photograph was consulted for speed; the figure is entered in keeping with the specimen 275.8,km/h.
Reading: 60,km/h
